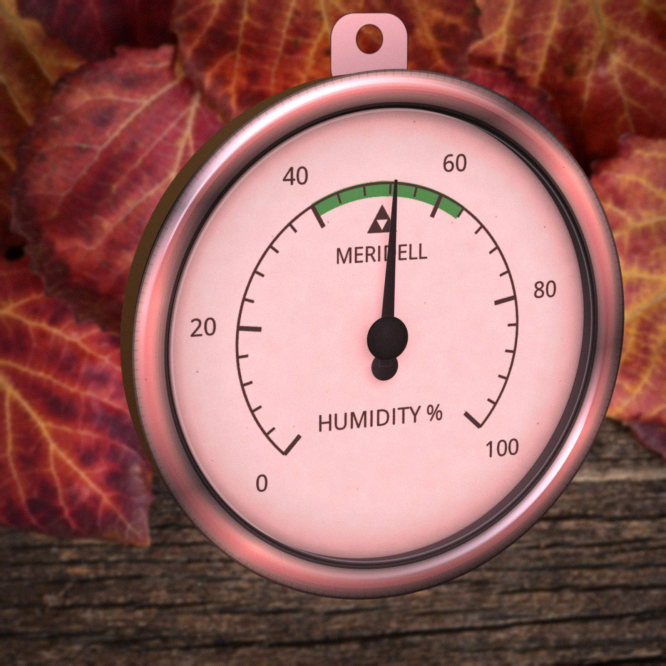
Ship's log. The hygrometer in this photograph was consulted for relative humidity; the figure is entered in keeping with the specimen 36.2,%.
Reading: 52,%
